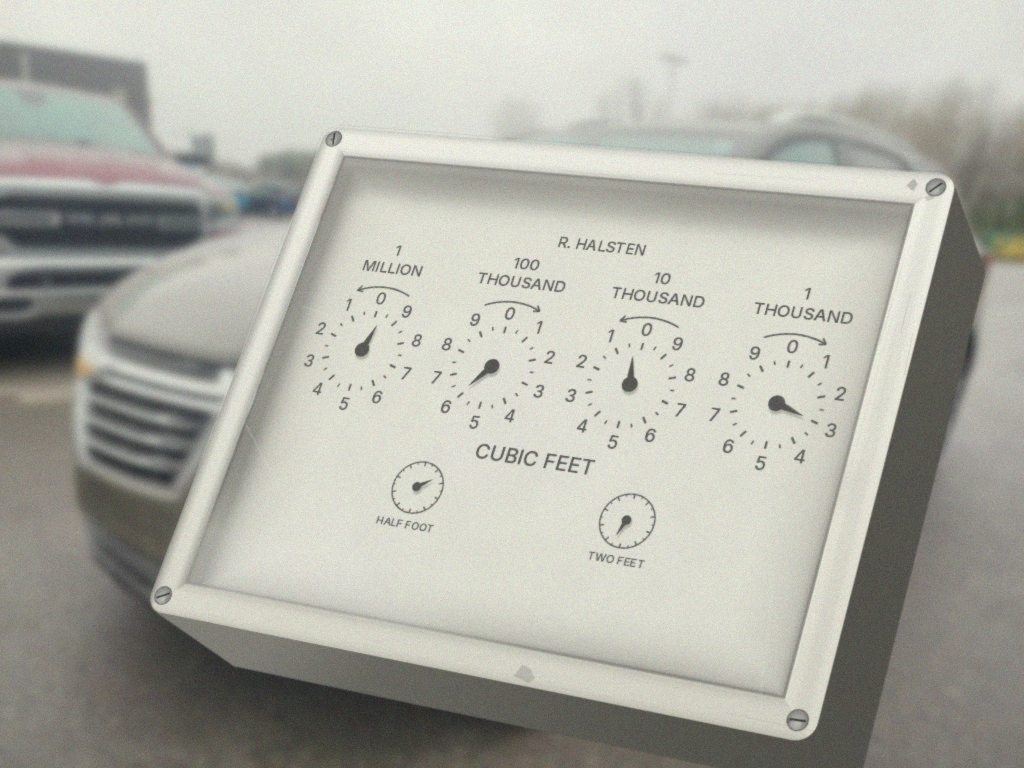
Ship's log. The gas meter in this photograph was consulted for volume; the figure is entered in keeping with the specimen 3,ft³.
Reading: 960300,ft³
